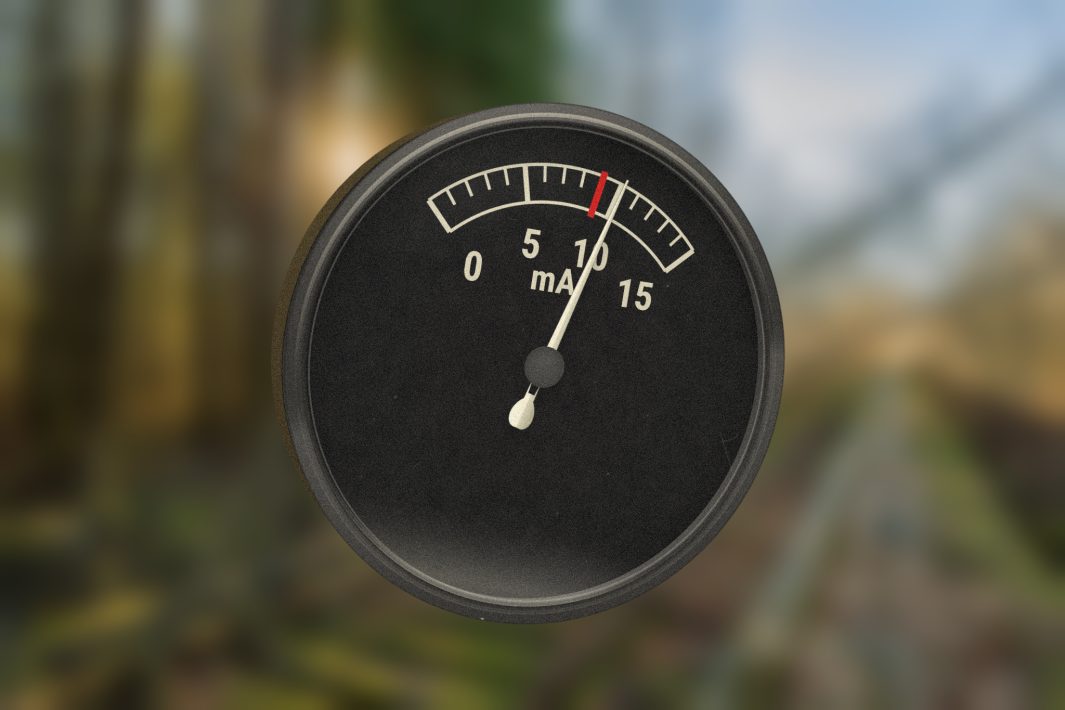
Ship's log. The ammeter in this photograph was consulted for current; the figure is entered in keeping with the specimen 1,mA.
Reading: 10,mA
